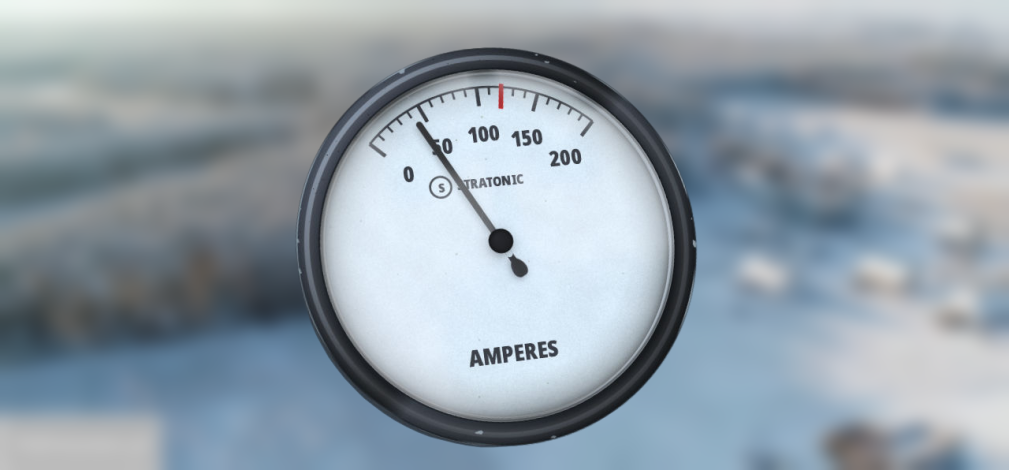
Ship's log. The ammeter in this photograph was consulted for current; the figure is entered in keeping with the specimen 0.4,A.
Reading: 40,A
